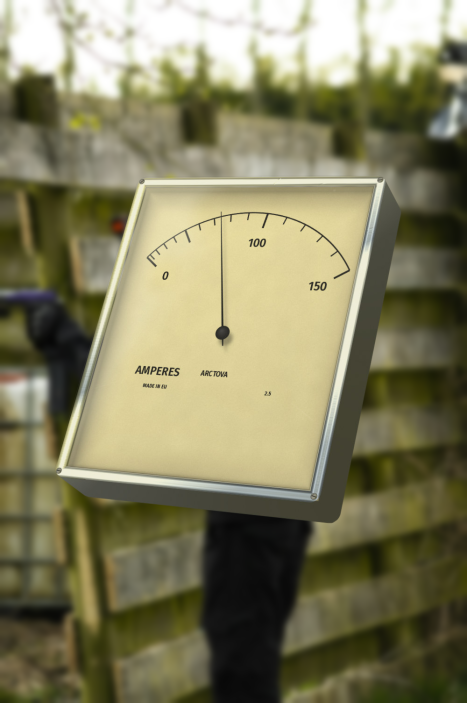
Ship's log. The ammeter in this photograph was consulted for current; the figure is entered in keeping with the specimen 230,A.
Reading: 75,A
